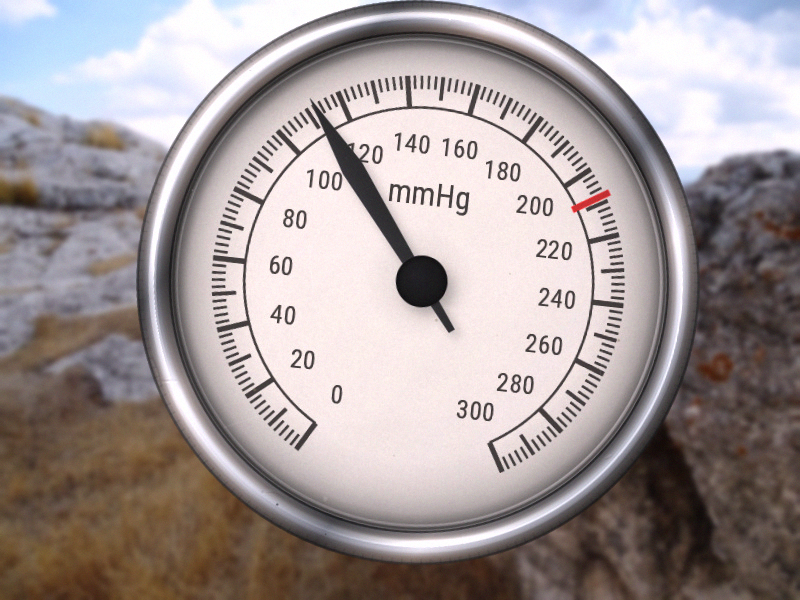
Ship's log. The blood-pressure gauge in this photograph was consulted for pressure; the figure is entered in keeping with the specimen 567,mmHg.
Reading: 112,mmHg
